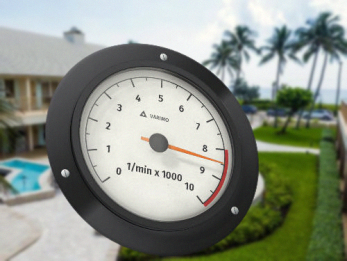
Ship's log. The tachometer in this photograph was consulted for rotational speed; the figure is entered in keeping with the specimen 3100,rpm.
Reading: 8500,rpm
